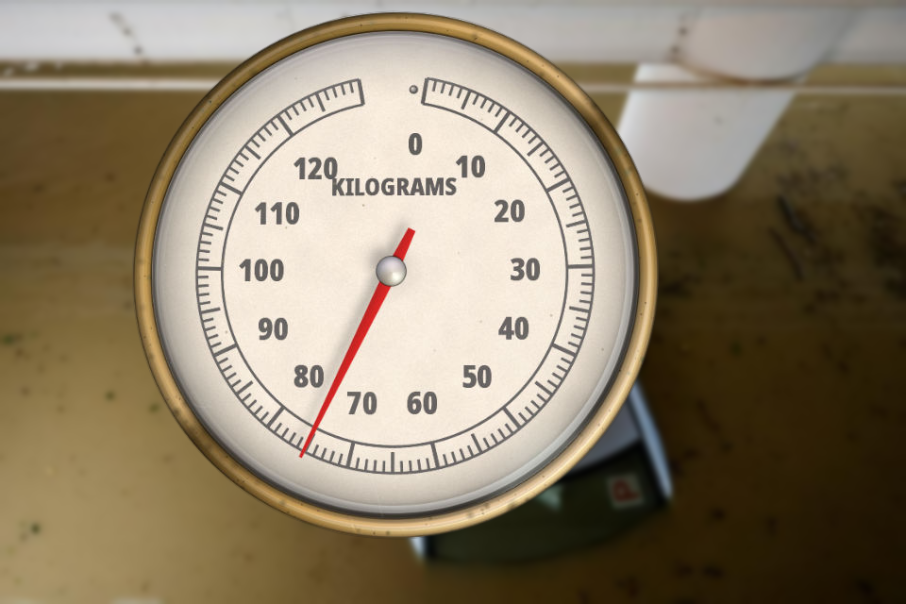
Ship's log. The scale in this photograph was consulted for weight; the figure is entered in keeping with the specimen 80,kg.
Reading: 75,kg
